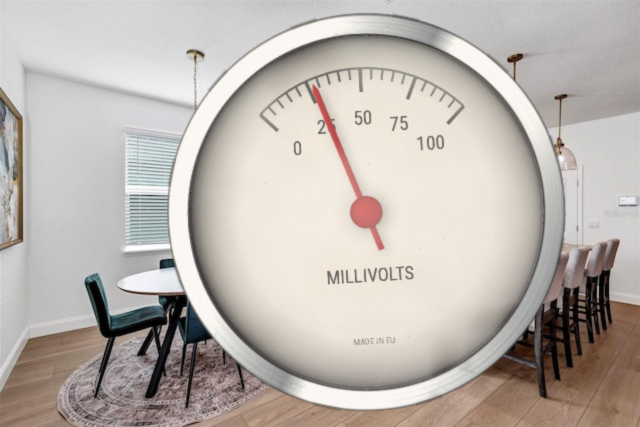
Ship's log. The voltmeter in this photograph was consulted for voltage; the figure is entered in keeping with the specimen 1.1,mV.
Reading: 27.5,mV
